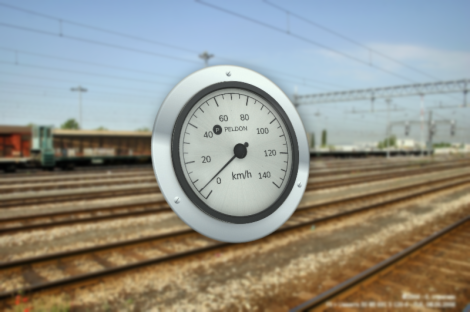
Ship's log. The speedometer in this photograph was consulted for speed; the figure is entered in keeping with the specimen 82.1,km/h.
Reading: 5,km/h
